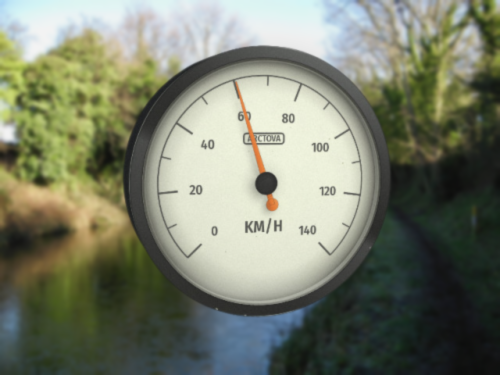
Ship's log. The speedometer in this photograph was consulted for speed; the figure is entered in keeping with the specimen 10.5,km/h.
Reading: 60,km/h
